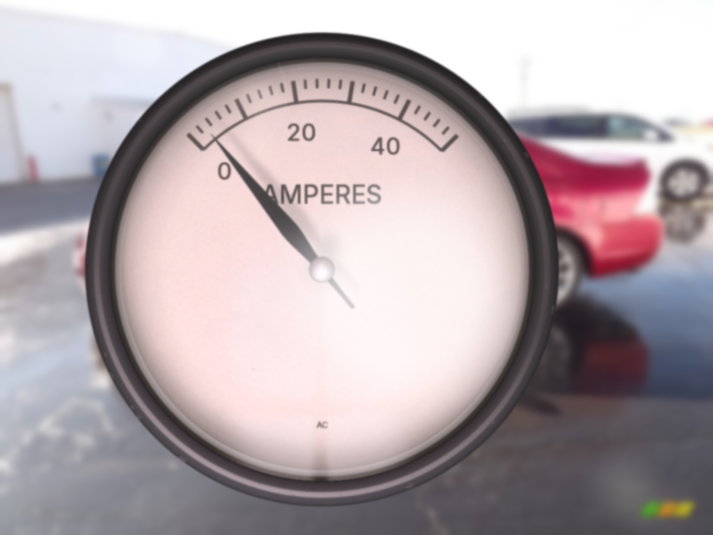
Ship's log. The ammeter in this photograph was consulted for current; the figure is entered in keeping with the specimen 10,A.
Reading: 3,A
